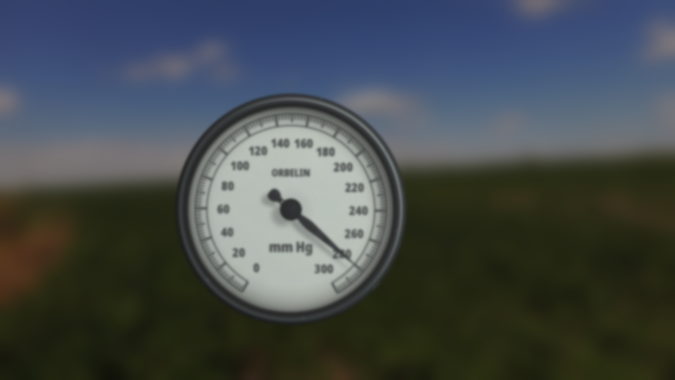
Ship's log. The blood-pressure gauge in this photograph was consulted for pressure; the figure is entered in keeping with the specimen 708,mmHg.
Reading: 280,mmHg
